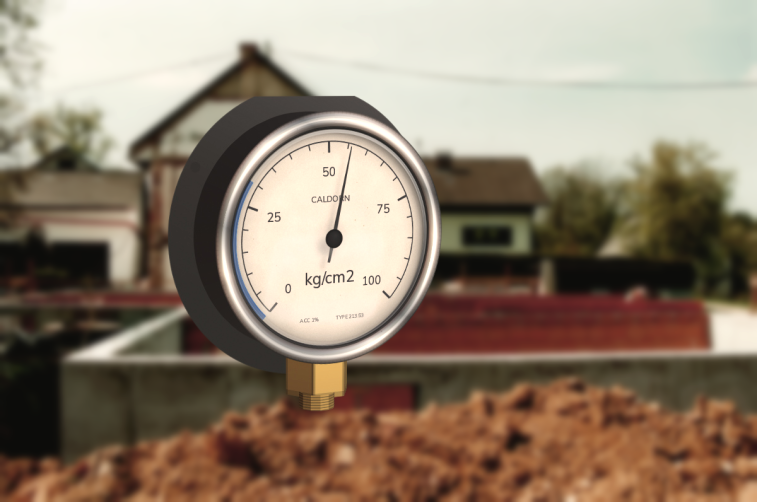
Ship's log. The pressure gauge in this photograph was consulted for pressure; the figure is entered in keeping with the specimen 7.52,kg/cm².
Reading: 55,kg/cm²
